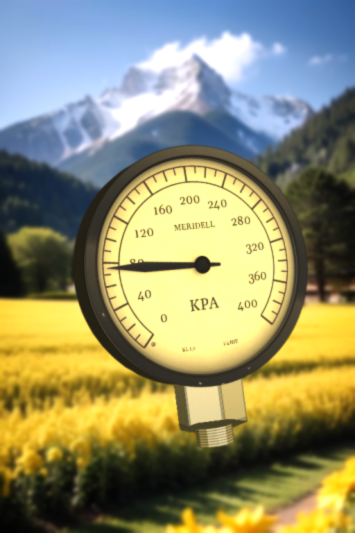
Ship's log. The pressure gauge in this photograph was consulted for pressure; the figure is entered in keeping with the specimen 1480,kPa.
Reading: 75,kPa
